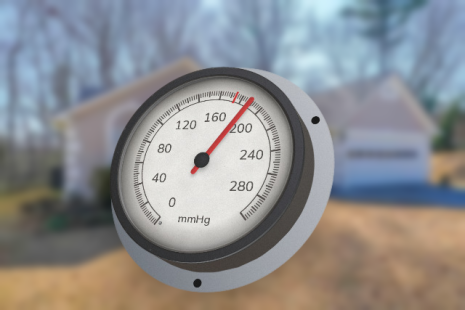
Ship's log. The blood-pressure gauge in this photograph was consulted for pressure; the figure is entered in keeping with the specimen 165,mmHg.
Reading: 190,mmHg
